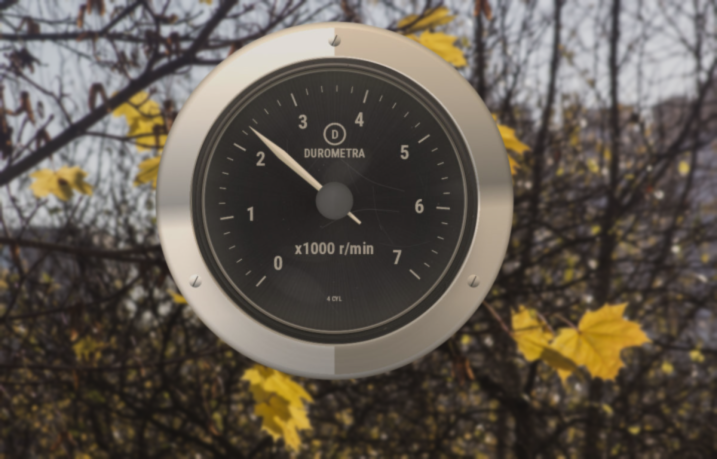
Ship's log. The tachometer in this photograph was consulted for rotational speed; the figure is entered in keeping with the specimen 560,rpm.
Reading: 2300,rpm
